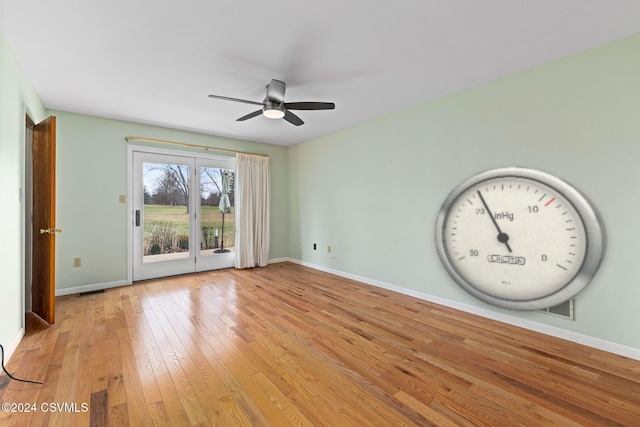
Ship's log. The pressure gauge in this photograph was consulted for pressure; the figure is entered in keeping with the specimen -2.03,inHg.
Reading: -18,inHg
